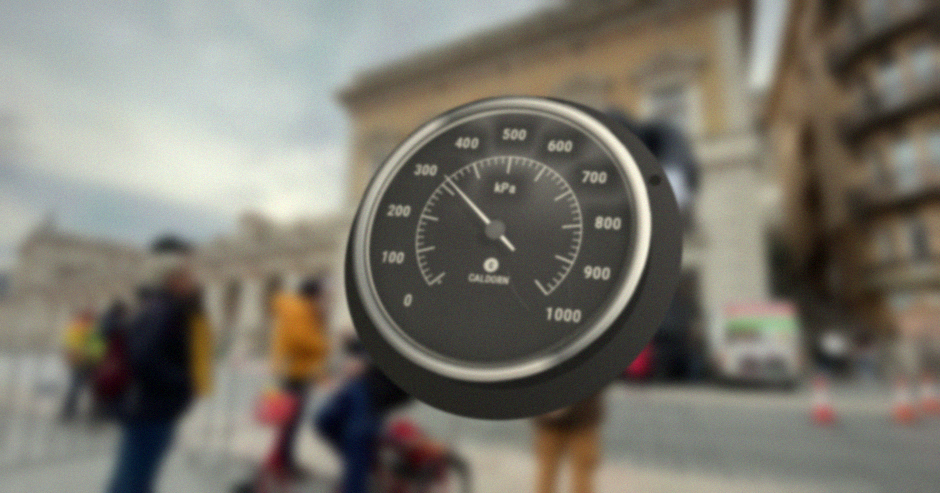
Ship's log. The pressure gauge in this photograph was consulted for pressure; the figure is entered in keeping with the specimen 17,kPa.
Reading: 320,kPa
